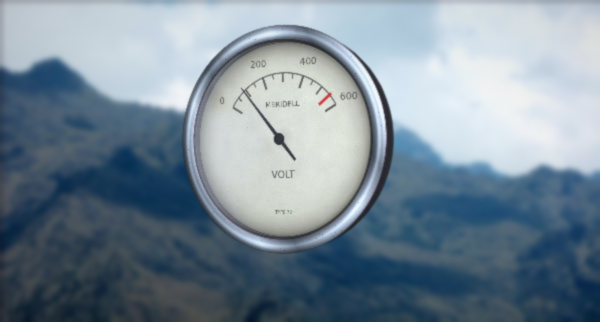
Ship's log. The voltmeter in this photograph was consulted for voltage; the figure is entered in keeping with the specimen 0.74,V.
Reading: 100,V
